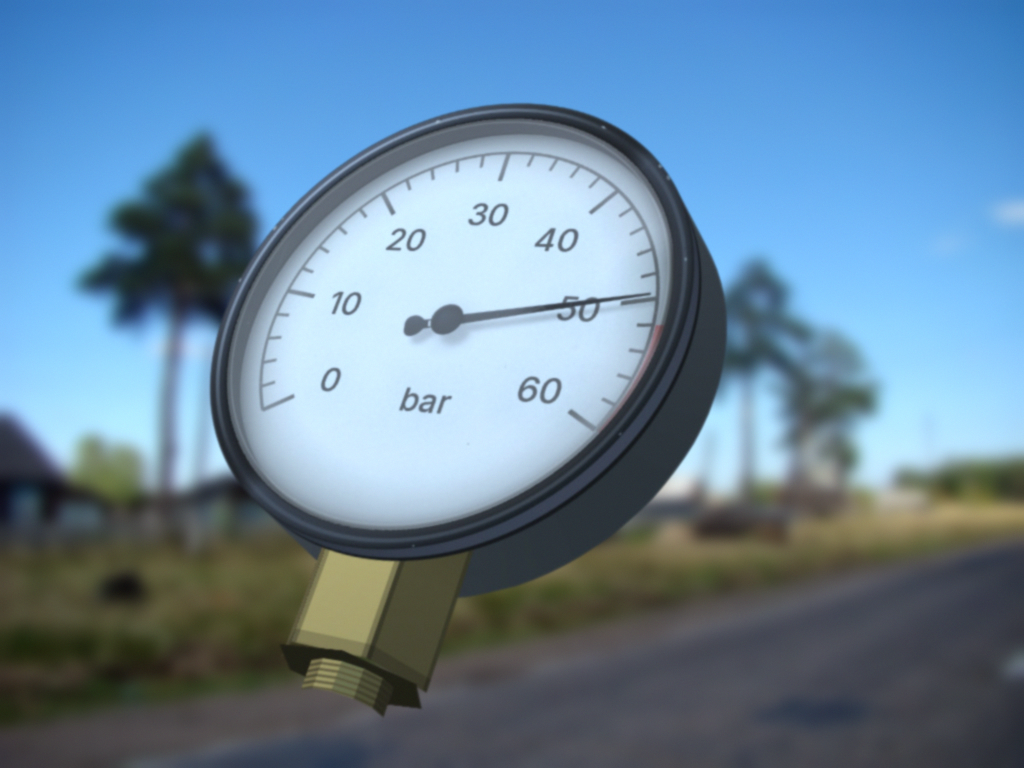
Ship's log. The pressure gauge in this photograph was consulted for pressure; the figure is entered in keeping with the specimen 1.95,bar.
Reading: 50,bar
